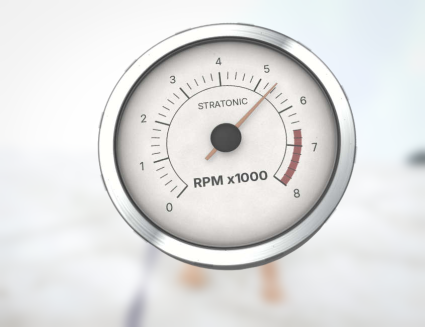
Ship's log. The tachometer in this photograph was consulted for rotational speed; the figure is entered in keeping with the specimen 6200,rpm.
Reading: 5400,rpm
